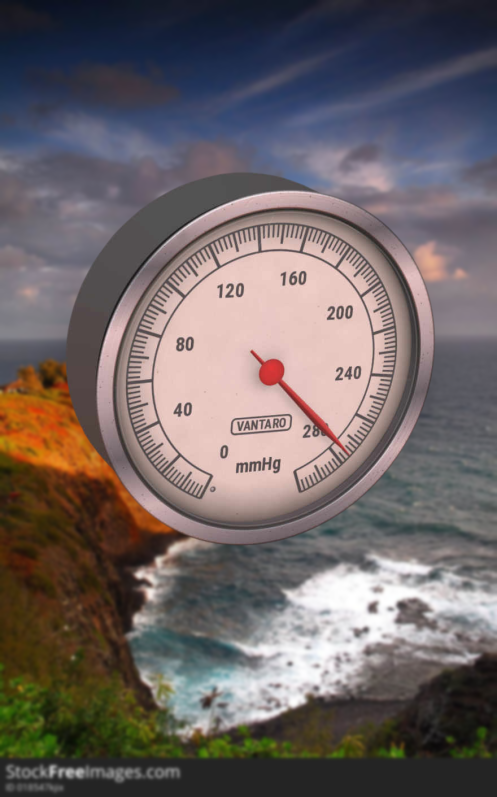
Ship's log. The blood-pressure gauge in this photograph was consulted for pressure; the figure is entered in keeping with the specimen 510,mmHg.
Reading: 276,mmHg
